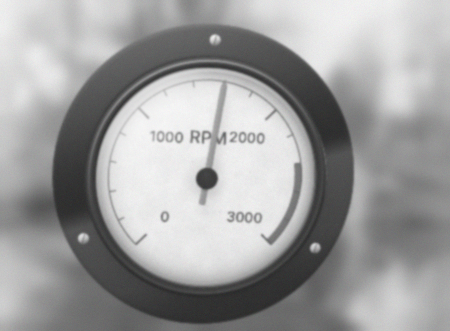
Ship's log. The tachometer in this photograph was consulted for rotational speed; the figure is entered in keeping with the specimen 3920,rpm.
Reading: 1600,rpm
